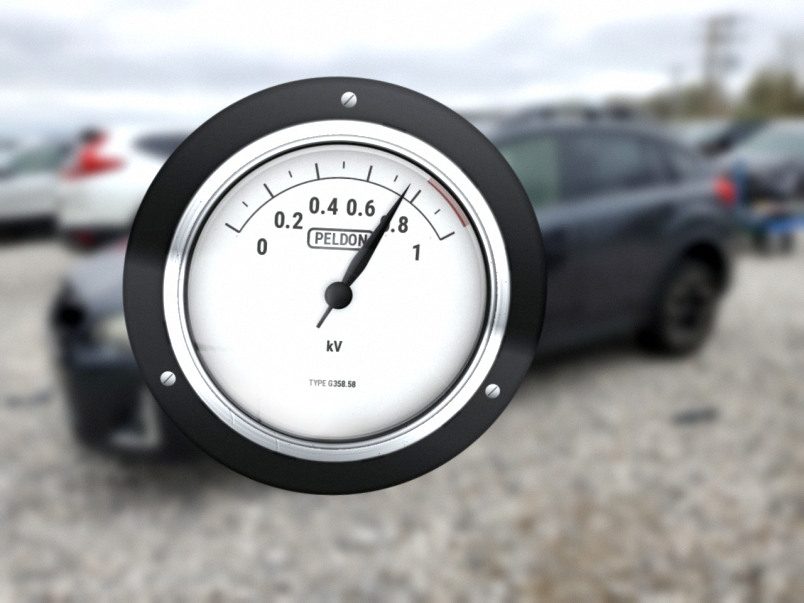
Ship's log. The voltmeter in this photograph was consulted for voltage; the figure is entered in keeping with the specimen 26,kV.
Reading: 0.75,kV
